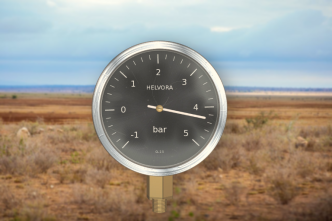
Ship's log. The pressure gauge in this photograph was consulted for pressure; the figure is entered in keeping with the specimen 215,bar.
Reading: 4.3,bar
